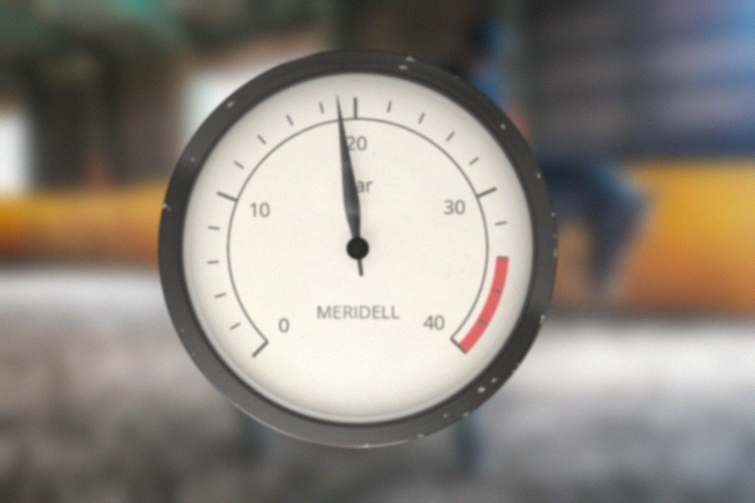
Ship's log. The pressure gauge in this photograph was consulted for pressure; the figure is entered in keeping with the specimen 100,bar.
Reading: 19,bar
